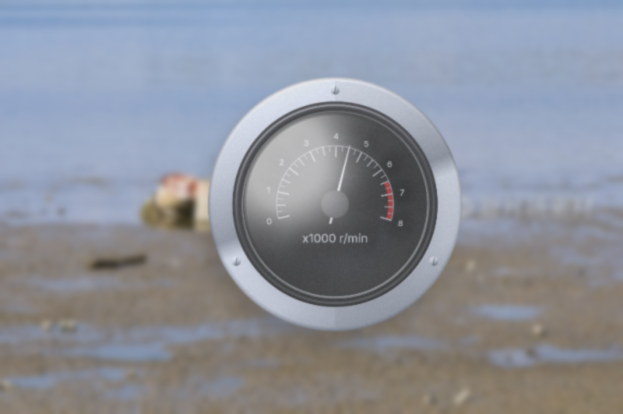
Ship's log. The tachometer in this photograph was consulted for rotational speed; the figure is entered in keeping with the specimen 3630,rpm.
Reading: 4500,rpm
